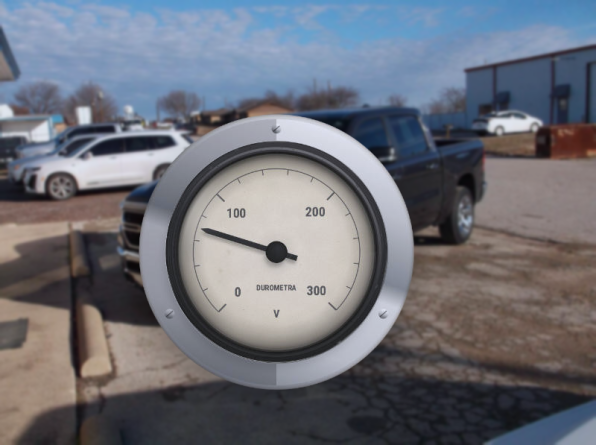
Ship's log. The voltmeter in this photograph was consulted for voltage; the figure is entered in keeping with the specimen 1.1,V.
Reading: 70,V
